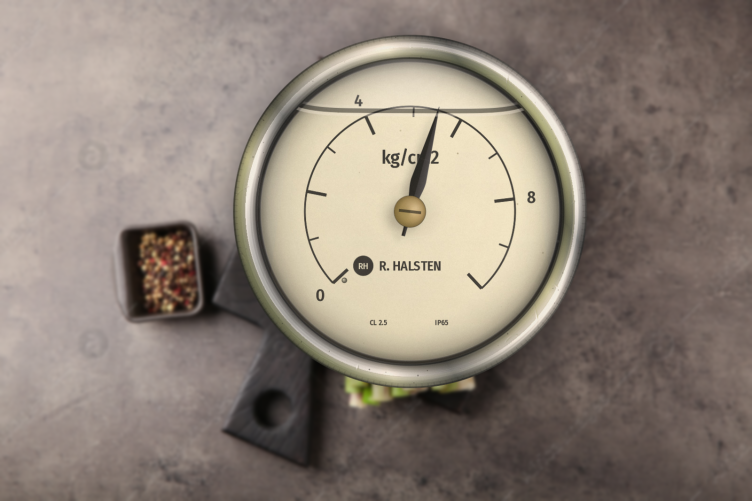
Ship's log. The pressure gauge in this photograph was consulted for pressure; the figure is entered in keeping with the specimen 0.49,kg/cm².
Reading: 5.5,kg/cm²
